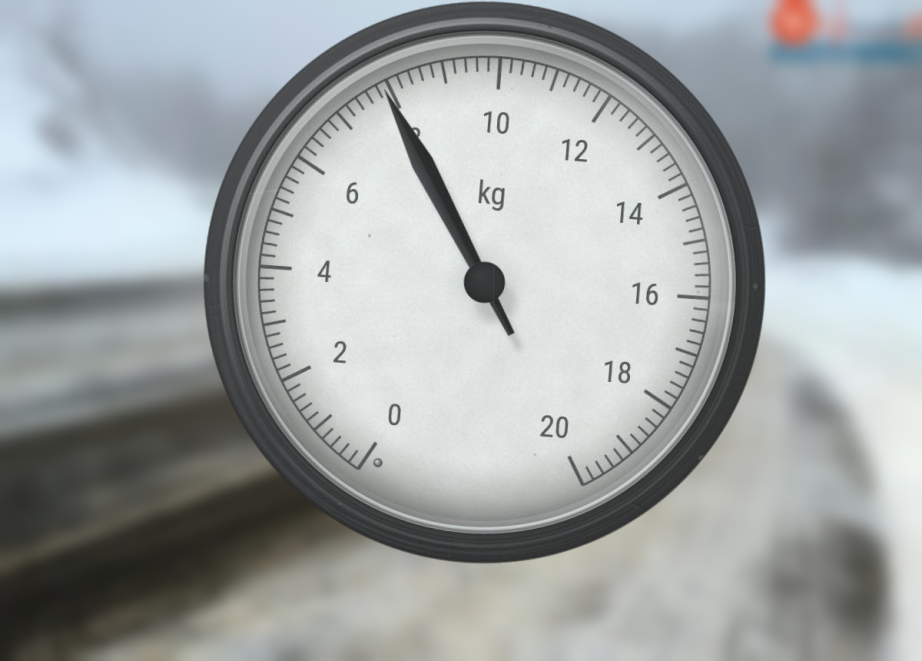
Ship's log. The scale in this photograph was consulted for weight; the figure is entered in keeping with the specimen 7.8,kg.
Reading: 7.9,kg
